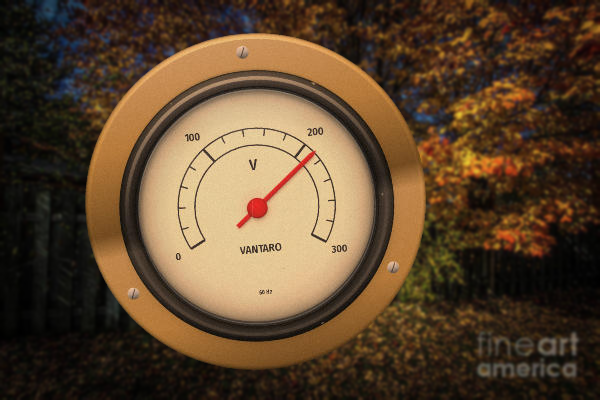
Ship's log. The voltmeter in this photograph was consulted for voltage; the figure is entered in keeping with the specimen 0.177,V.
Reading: 210,V
